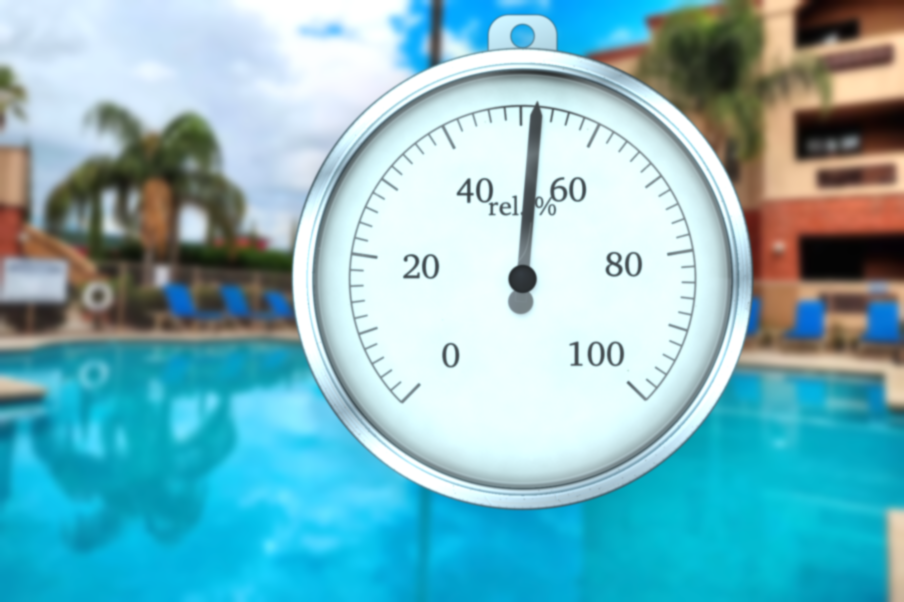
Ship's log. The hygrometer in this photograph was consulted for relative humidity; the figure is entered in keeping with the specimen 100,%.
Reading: 52,%
